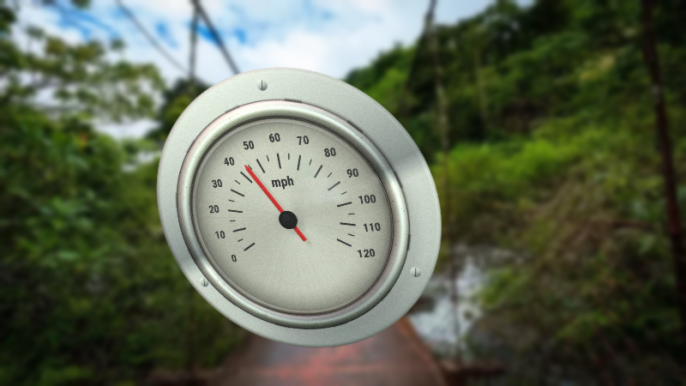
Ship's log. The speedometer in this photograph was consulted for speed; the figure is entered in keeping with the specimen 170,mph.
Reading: 45,mph
